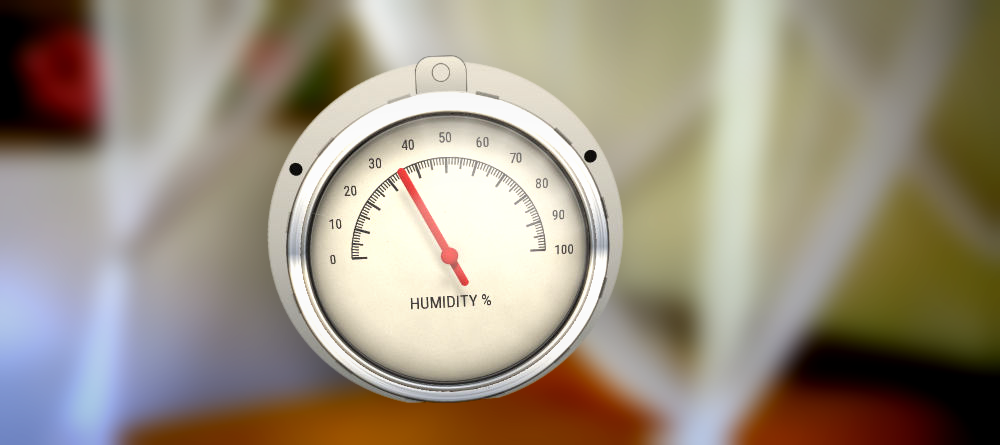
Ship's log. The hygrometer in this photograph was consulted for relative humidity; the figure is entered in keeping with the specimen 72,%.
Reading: 35,%
